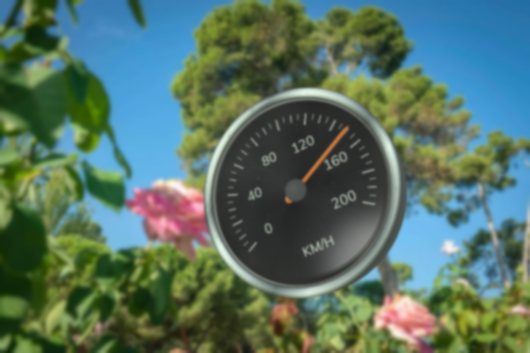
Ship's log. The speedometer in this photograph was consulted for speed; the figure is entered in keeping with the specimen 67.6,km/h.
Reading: 150,km/h
